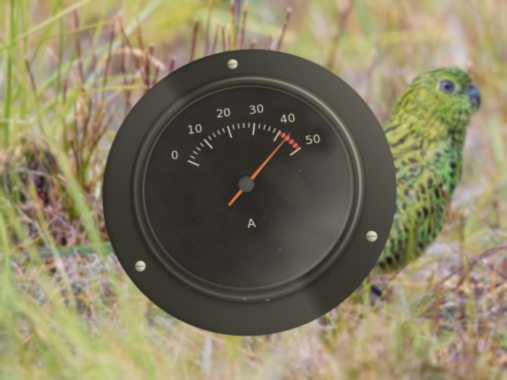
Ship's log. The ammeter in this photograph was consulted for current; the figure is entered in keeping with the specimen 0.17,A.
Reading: 44,A
